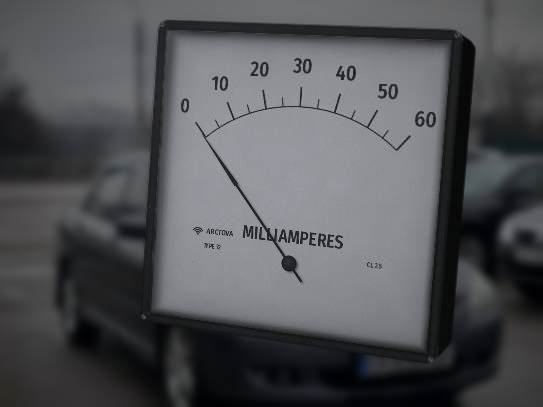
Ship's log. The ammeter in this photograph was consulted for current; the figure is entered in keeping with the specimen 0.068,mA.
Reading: 0,mA
